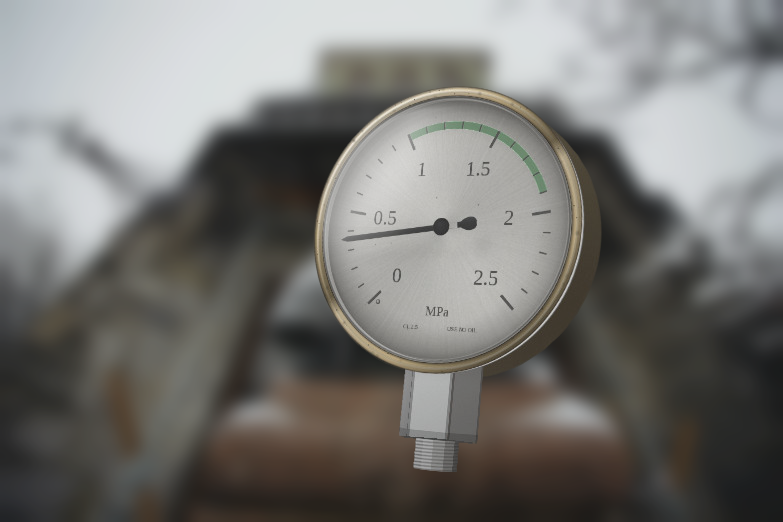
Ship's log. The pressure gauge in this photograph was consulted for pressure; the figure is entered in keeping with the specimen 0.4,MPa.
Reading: 0.35,MPa
